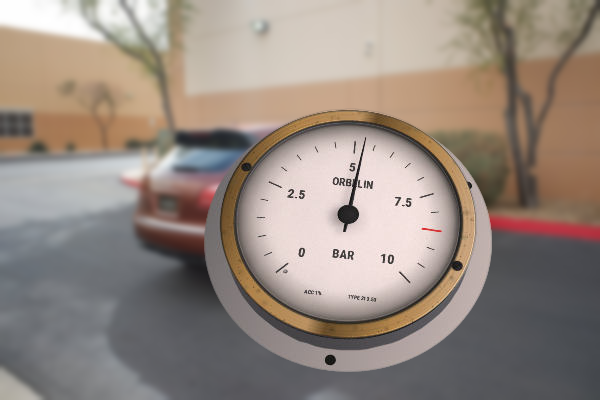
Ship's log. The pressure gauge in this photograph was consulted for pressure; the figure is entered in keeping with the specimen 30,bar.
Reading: 5.25,bar
